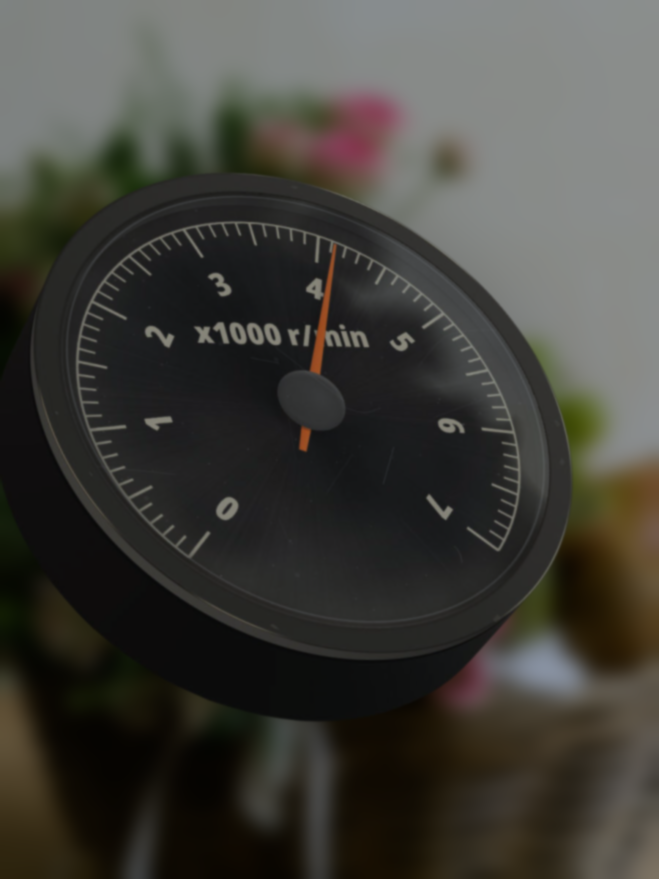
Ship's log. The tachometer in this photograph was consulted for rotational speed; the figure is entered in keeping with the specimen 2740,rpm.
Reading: 4100,rpm
